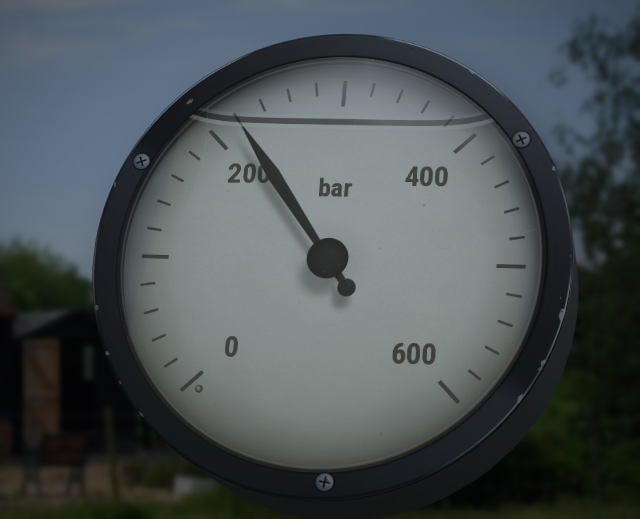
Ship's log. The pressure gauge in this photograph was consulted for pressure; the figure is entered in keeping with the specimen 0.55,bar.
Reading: 220,bar
